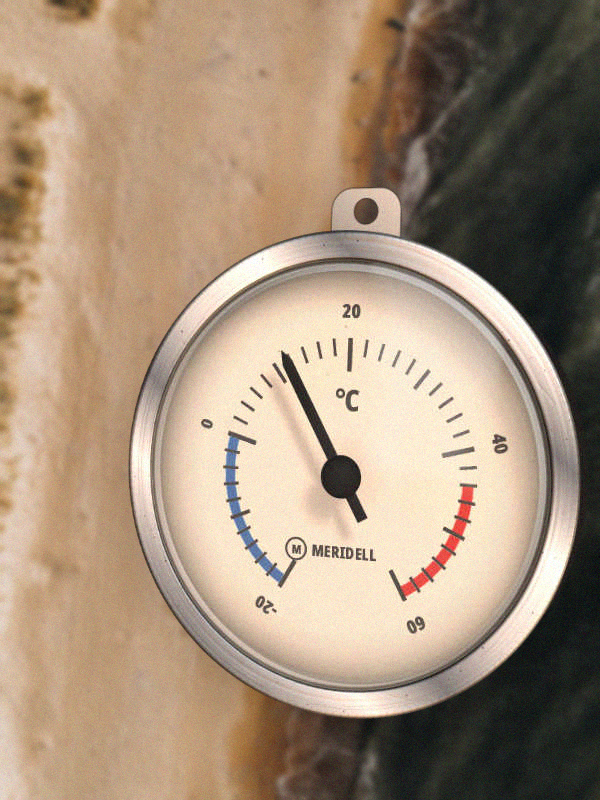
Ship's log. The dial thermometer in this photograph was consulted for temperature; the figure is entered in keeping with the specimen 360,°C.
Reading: 12,°C
